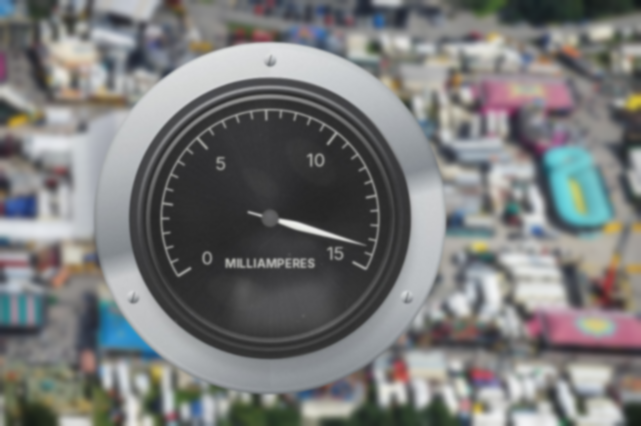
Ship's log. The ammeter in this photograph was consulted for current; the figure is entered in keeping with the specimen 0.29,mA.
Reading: 14.25,mA
